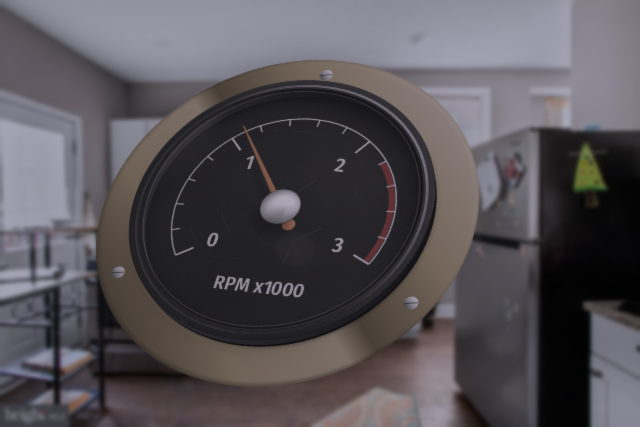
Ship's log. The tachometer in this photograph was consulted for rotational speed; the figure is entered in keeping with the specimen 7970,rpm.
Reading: 1100,rpm
